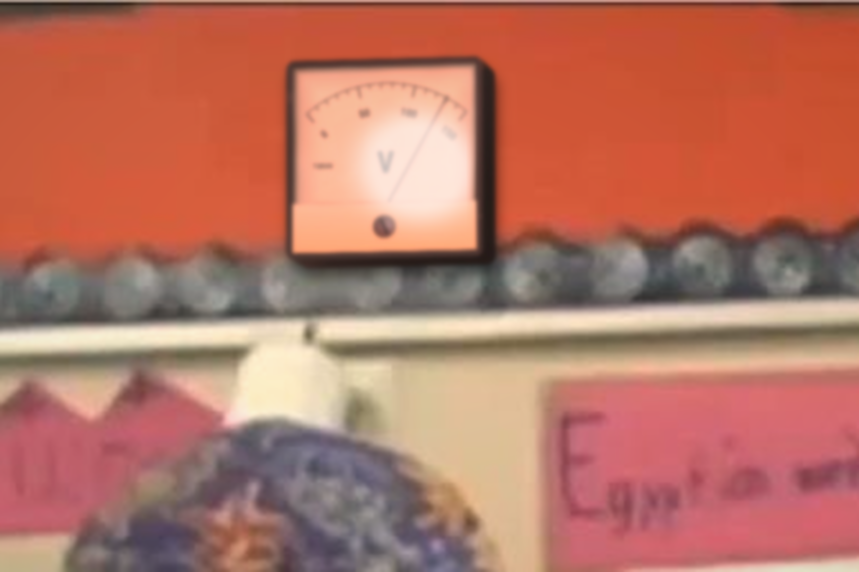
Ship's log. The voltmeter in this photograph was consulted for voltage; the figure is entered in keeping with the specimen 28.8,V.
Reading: 130,V
